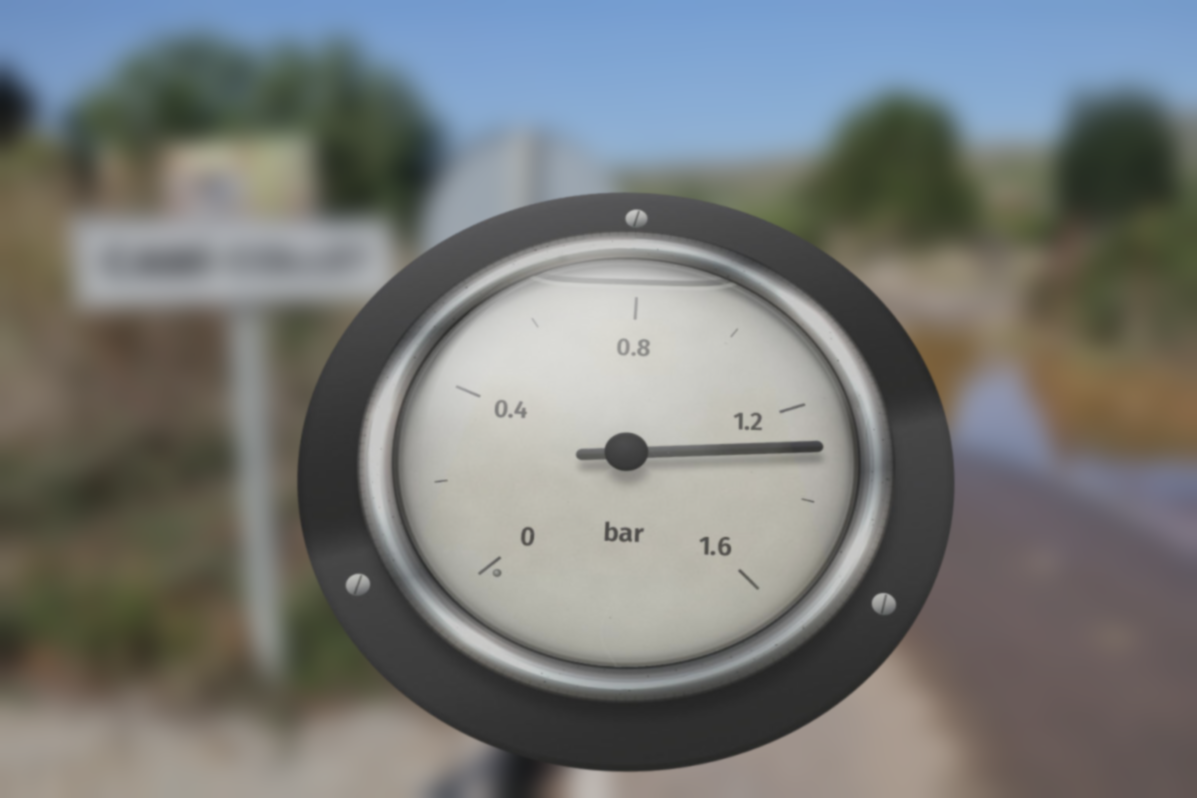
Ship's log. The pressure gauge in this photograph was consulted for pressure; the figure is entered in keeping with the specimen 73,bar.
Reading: 1.3,bar
